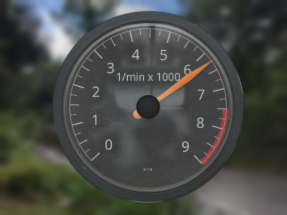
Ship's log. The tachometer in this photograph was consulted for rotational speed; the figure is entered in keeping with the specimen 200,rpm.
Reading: 6250,rpm
